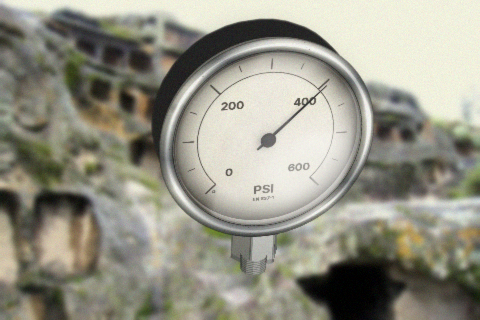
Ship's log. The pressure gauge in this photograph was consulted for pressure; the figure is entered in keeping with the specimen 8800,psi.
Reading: 400,psi
